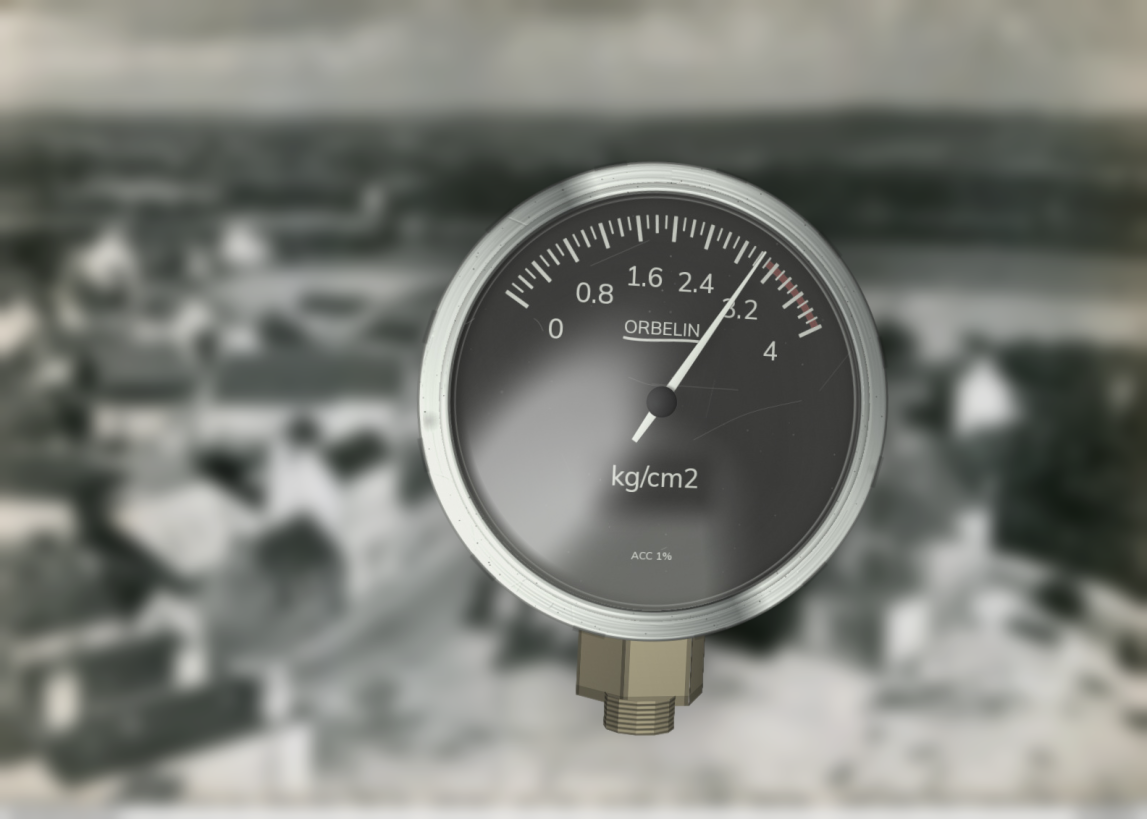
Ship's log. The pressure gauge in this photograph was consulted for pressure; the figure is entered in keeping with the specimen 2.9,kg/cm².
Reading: 3,kg/cm²
